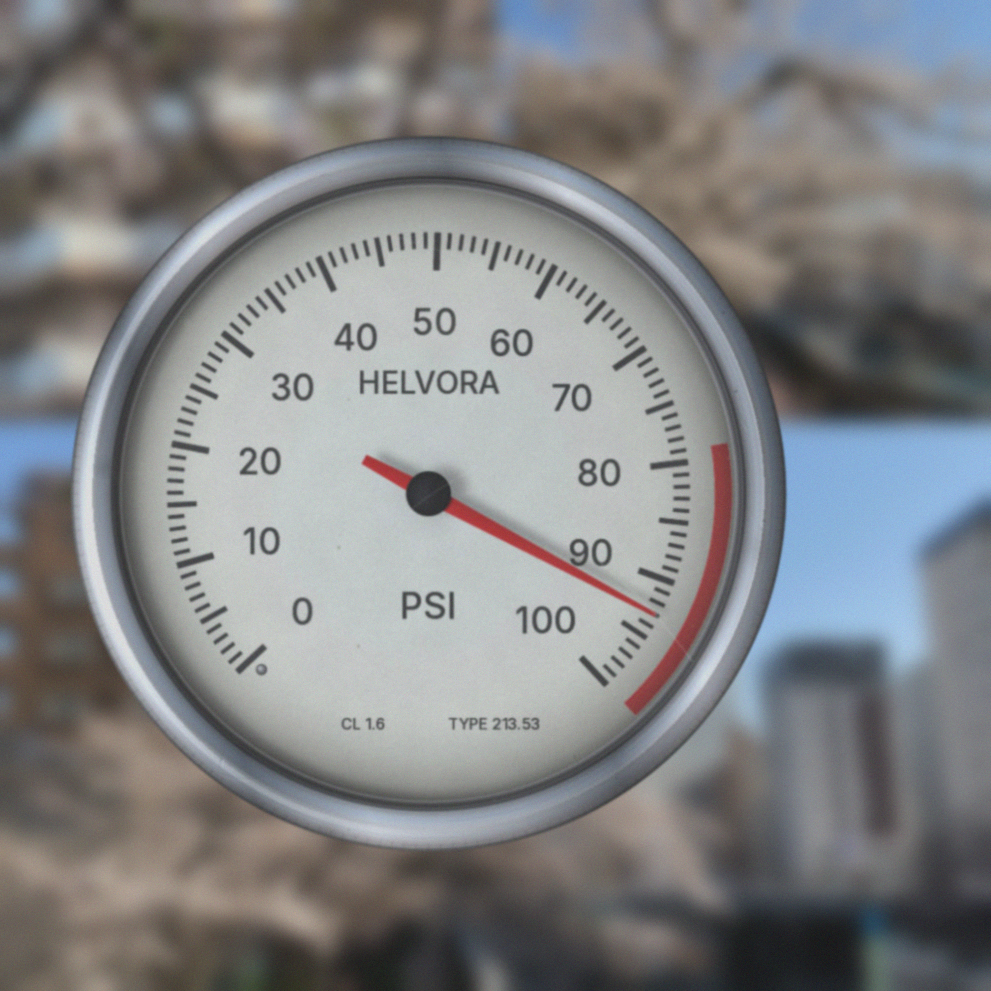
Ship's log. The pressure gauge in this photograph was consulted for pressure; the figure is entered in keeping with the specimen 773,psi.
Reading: 93,psi
